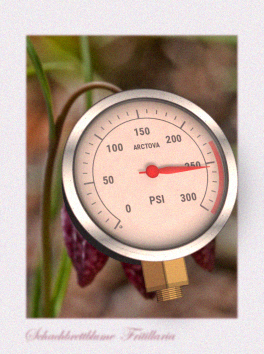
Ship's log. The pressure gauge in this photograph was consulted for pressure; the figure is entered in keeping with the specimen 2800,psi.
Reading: 255,psi
